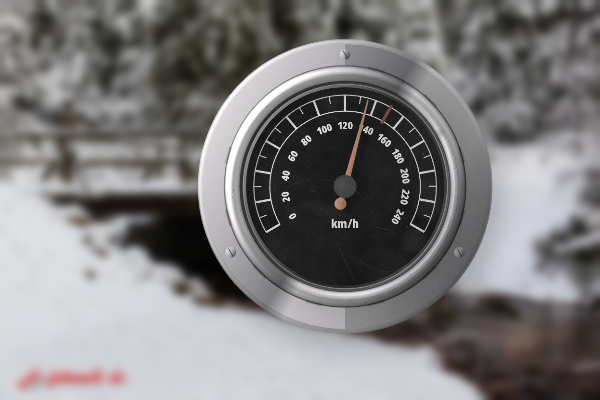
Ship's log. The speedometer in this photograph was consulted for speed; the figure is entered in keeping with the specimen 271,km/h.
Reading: 135,km/h
